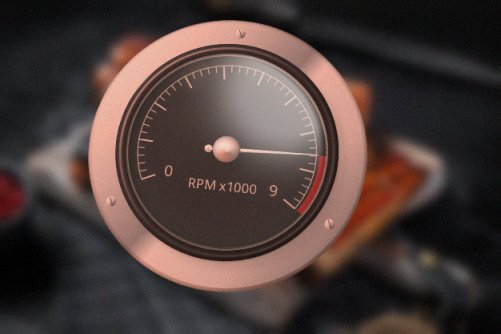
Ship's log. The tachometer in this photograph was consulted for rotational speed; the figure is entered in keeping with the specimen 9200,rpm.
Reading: 7600,rpm
